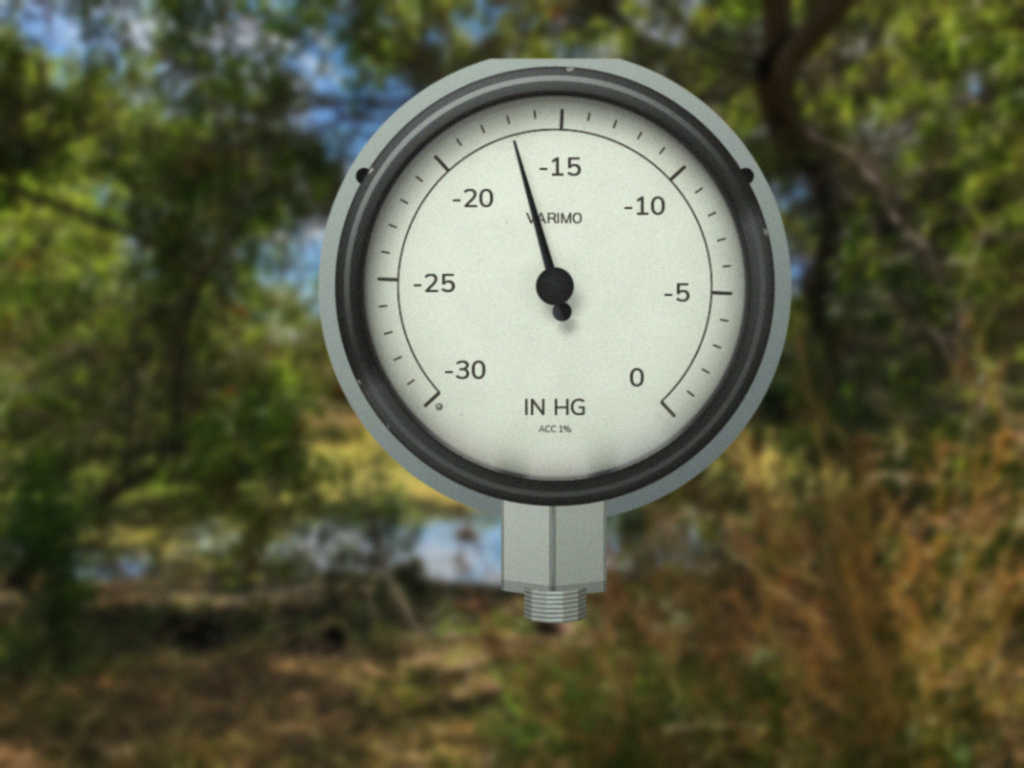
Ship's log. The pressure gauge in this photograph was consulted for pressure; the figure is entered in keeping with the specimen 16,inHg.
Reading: -17,inHg
